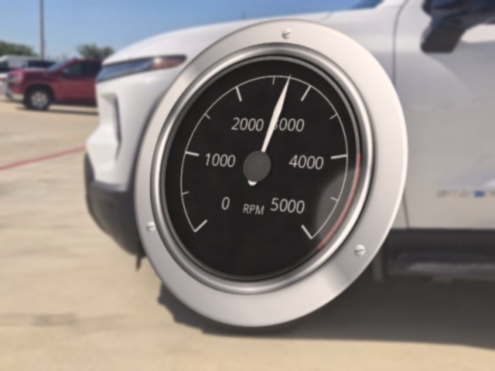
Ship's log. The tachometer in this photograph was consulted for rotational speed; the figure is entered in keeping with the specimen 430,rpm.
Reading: 2750,rpm
